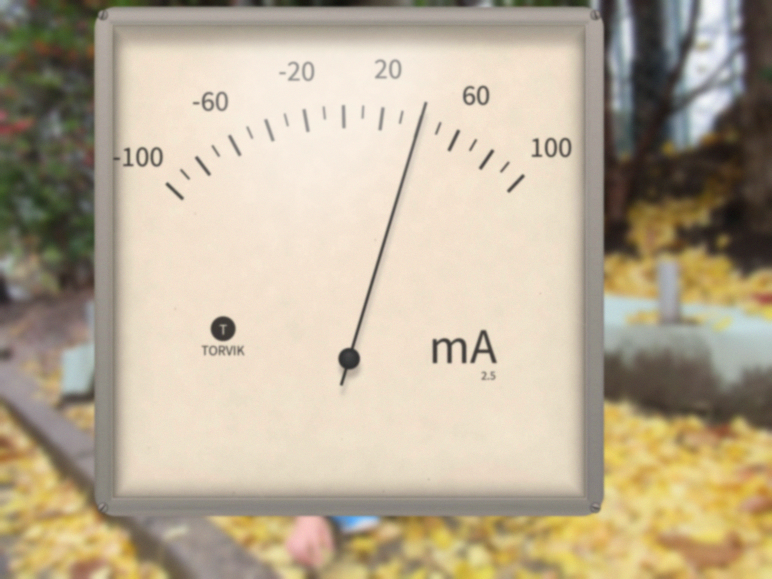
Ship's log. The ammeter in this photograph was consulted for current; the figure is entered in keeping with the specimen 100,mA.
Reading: 40,mA
